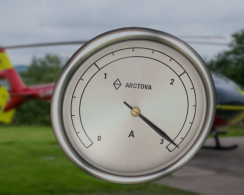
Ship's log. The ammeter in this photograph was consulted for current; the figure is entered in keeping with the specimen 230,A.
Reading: 2.9,A
